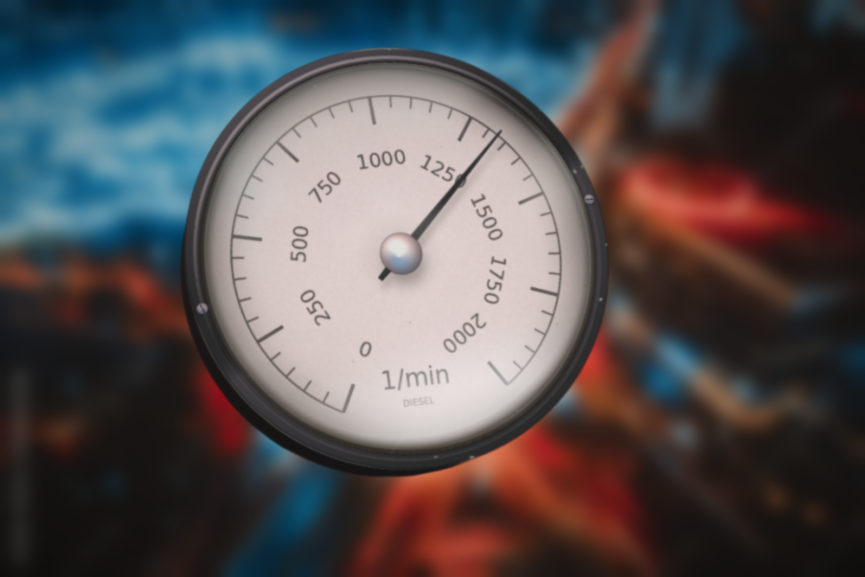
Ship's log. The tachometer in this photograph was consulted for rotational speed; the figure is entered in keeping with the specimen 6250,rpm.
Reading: 1325,rpm
